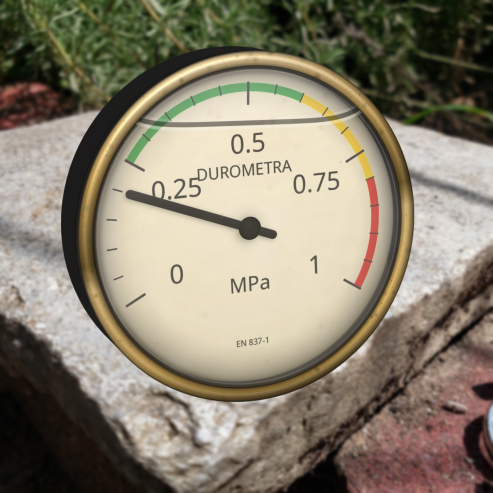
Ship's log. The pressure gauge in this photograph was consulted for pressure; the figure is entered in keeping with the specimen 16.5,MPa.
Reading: 0.2,MPa
